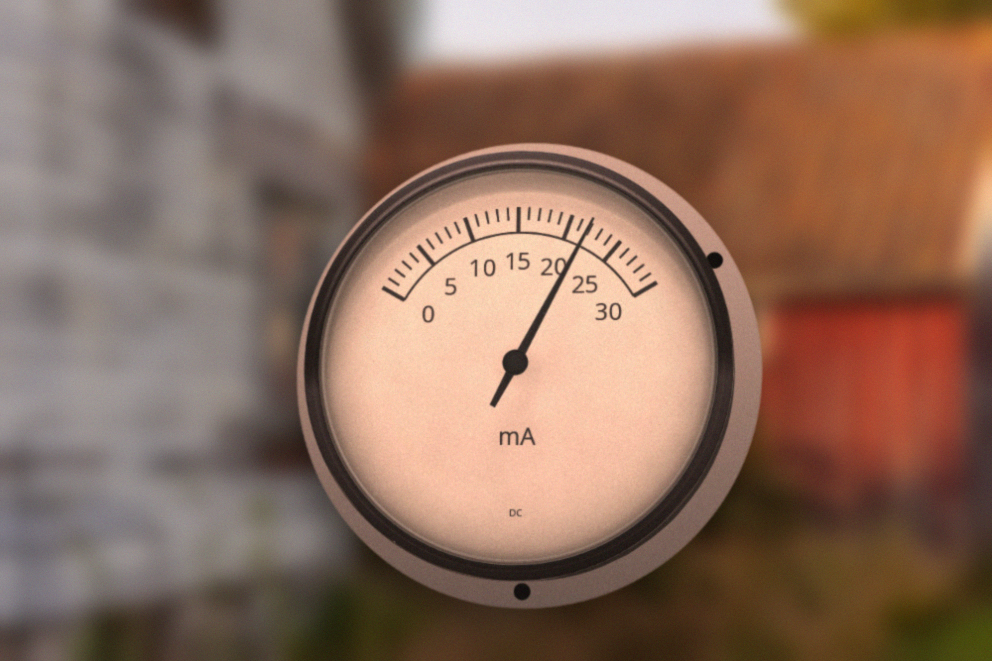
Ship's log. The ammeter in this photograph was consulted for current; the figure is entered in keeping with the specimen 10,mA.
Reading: 22,mA
